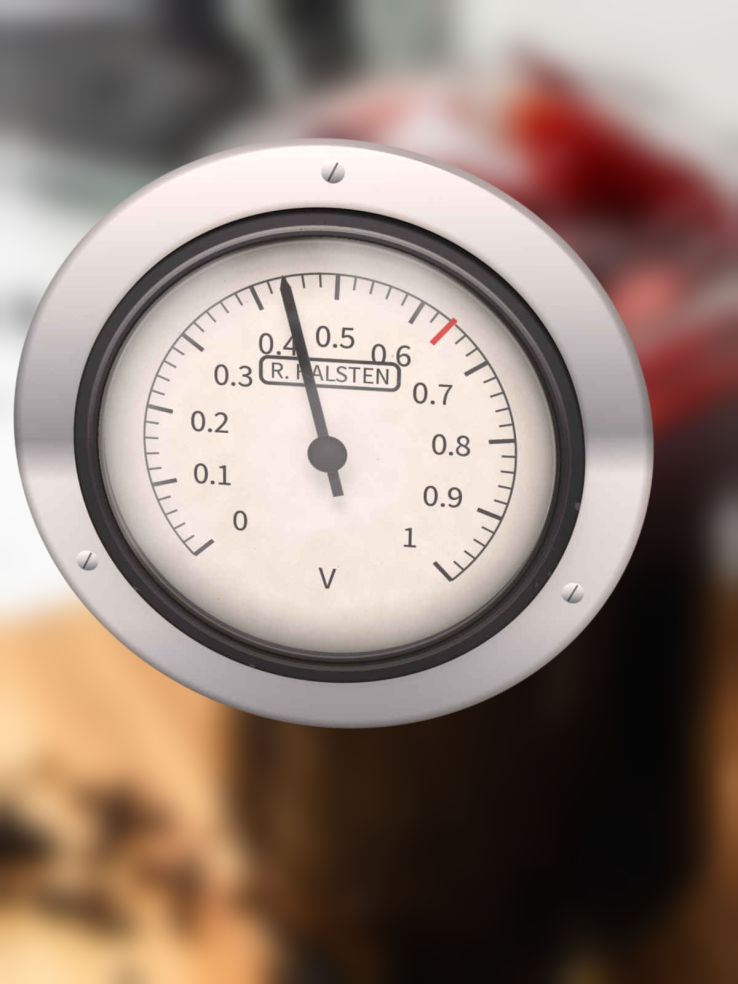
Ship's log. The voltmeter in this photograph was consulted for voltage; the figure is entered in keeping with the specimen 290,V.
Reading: 0.44,V
